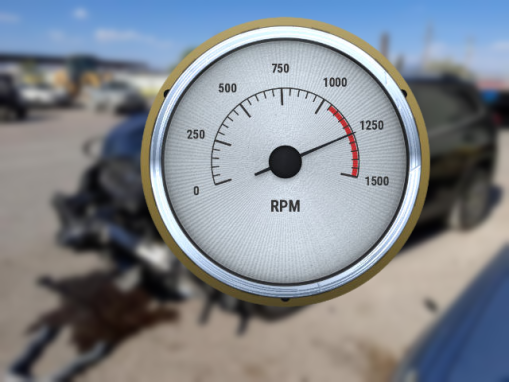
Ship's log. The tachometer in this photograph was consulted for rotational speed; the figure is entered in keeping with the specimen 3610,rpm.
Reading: 1250,rpm
